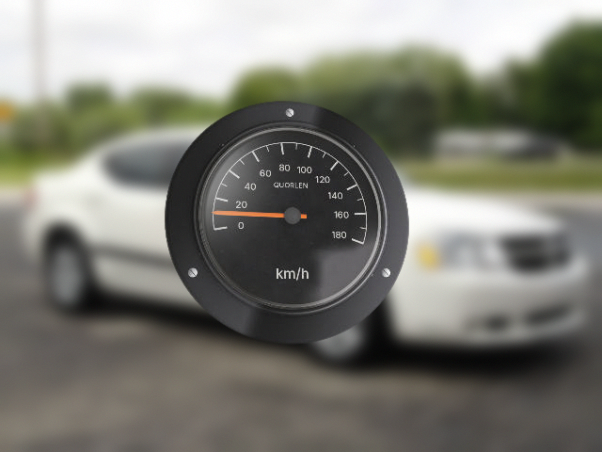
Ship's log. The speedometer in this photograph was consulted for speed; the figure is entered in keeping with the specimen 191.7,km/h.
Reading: 10,km/h
